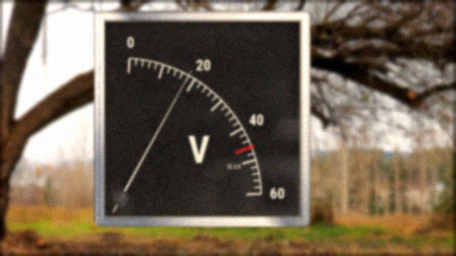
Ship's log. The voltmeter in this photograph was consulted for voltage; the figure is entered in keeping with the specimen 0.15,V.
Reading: 18,V
